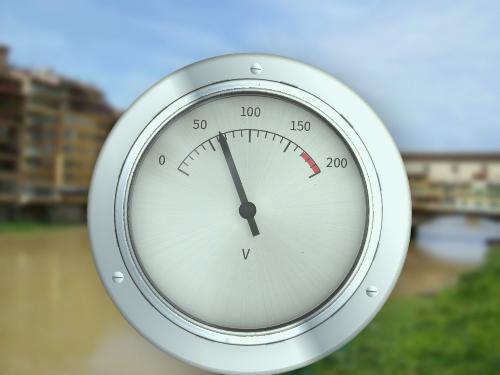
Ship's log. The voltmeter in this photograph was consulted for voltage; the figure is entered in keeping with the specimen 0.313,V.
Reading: 65,V
